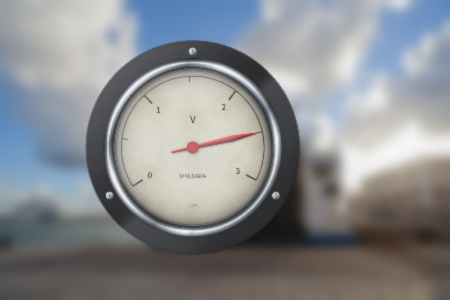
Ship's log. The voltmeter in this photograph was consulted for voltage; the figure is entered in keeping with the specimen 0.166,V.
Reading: 2.5,V
